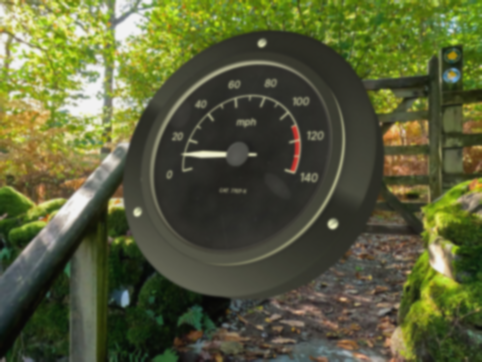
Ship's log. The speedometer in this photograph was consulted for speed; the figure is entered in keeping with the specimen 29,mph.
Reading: 10,mph
